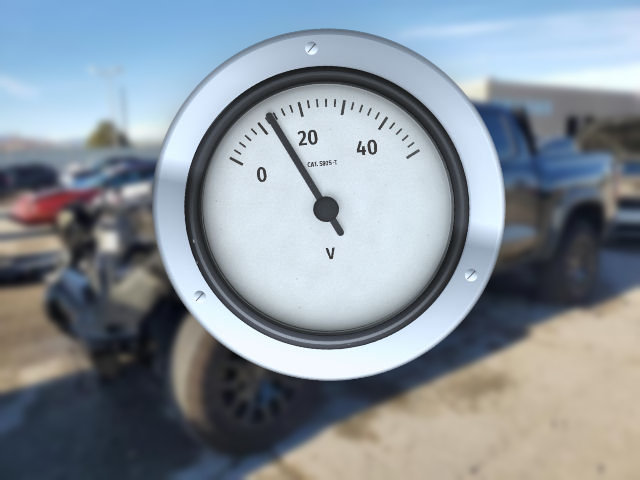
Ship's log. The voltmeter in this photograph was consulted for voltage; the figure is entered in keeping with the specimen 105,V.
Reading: 13,V
